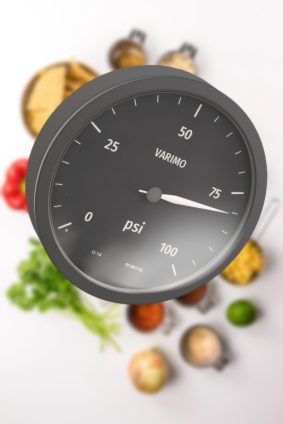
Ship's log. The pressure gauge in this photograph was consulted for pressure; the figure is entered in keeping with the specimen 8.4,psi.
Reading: 80,psi
